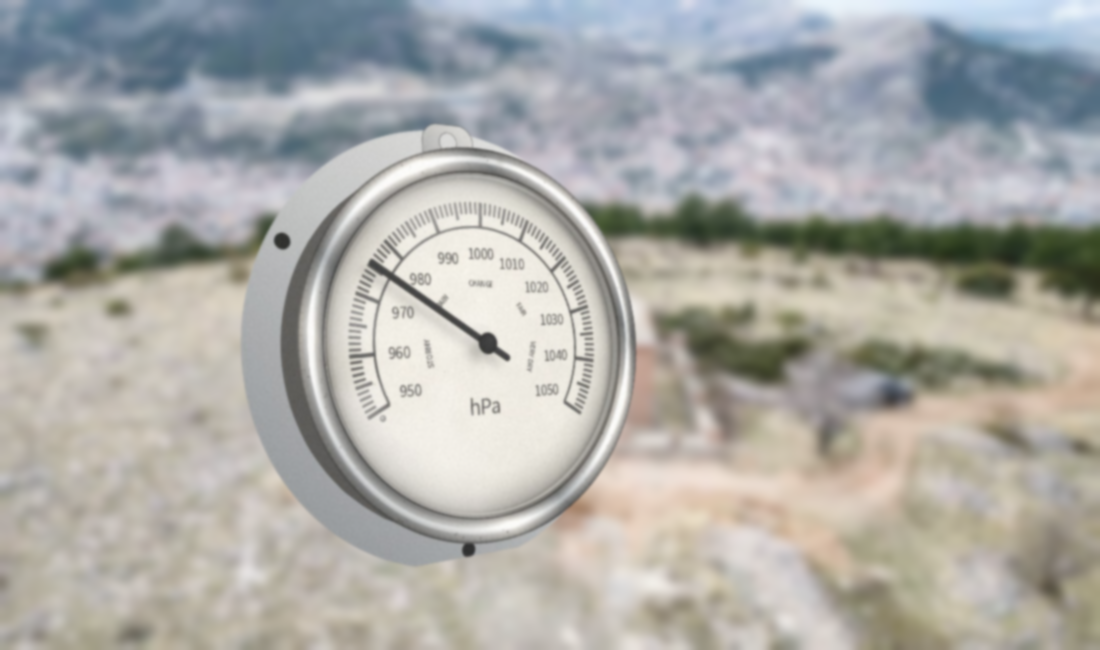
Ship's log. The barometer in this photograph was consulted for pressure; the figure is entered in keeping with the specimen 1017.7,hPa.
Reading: 975,hPa
